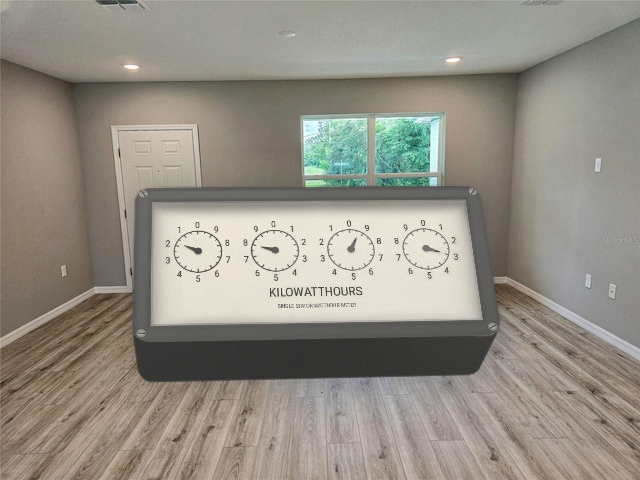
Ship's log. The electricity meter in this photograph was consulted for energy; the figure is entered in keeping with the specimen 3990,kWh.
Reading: 1793,kWh
